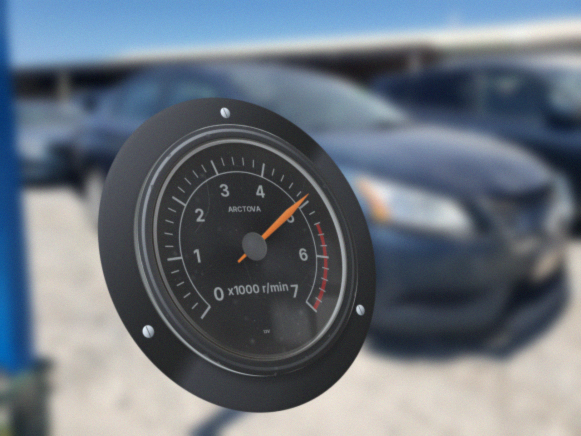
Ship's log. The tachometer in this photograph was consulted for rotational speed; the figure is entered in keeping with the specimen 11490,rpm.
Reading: 4900,rpm
